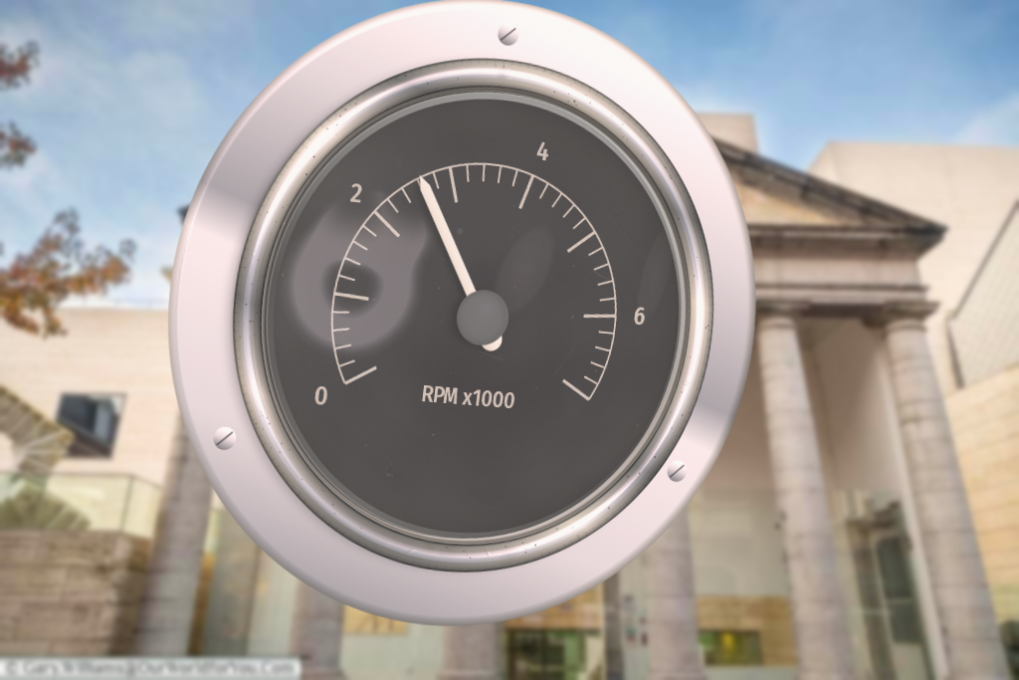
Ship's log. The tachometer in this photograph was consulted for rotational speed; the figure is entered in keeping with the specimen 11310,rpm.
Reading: 2600,rpm
